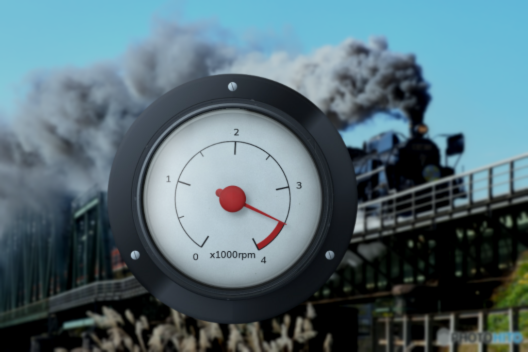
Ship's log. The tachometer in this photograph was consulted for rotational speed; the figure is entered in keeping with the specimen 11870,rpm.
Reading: 3500,rpm
